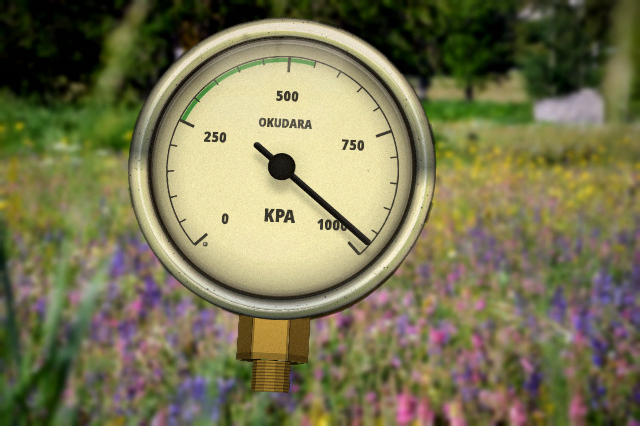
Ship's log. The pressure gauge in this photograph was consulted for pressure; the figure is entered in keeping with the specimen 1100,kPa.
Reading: 975,kPa
